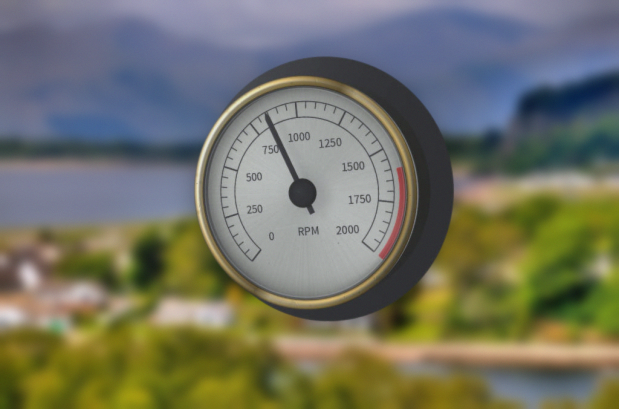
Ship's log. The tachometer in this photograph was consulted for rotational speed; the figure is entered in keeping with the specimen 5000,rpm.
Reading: 850,rpm
